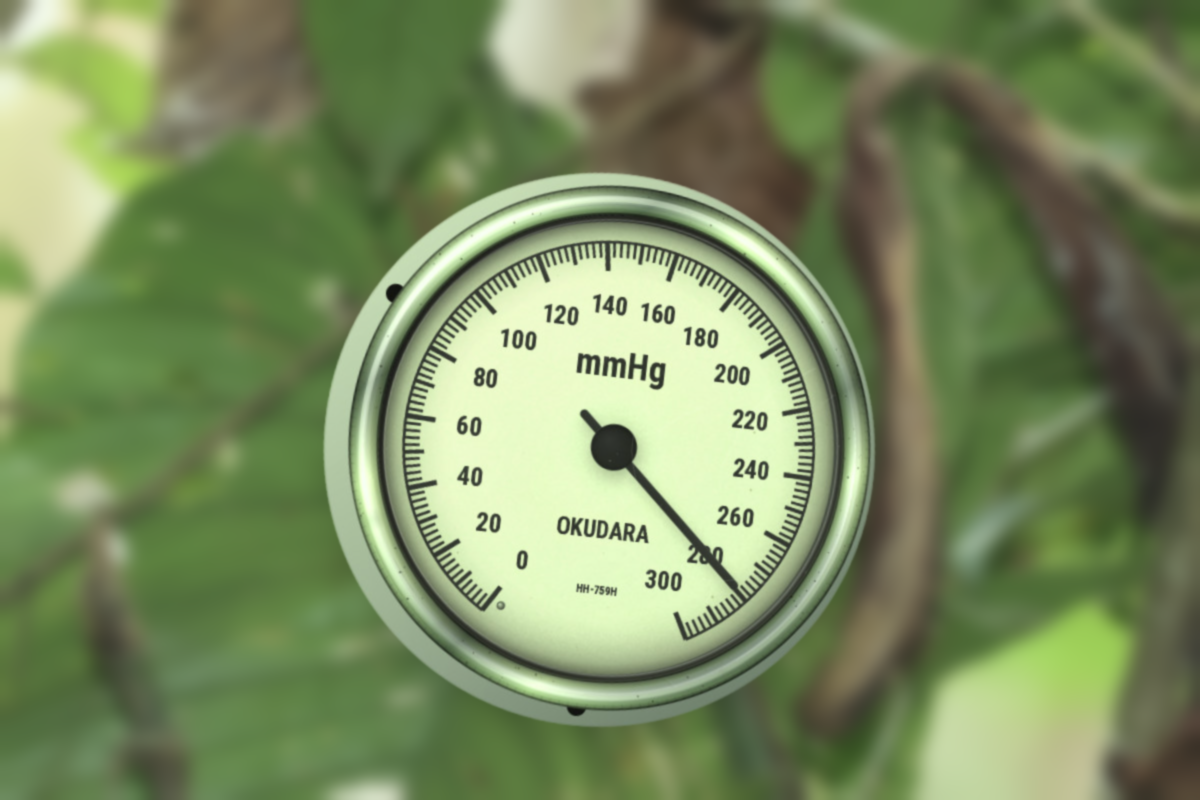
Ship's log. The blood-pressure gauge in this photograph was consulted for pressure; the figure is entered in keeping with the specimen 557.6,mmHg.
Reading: 280,mmHg
